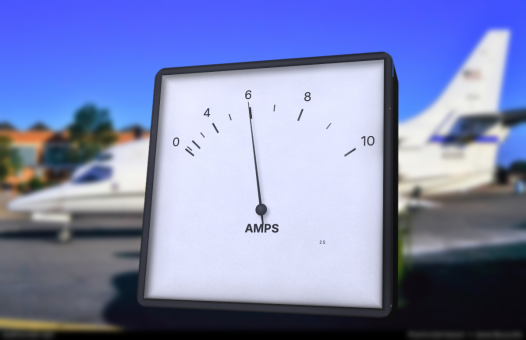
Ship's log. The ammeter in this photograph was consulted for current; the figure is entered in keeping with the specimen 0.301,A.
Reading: 6,A
